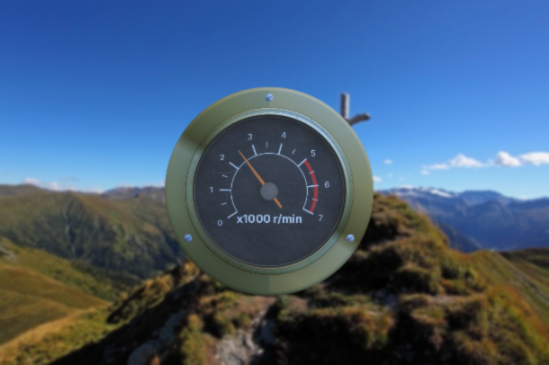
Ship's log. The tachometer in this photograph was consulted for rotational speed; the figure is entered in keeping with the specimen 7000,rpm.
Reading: 2500,rpm
